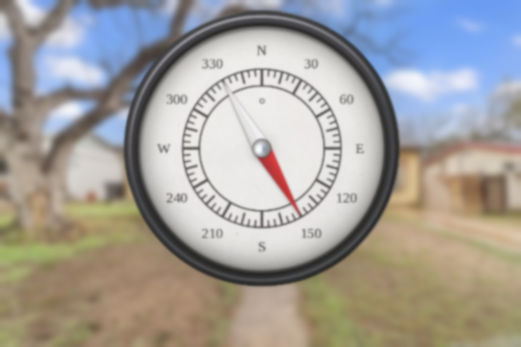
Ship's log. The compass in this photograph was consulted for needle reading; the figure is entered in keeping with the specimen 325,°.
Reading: 150,°
